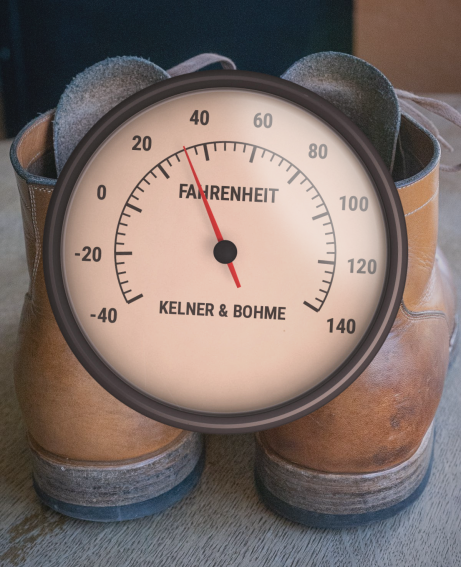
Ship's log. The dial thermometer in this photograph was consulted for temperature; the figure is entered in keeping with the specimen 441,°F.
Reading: 32,°F
